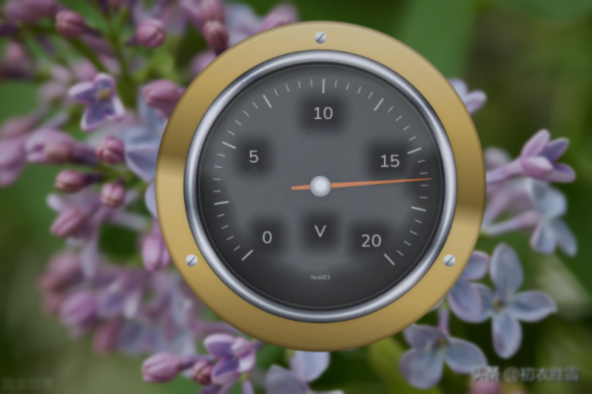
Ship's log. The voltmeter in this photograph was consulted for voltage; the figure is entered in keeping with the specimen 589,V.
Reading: 16.25,V
